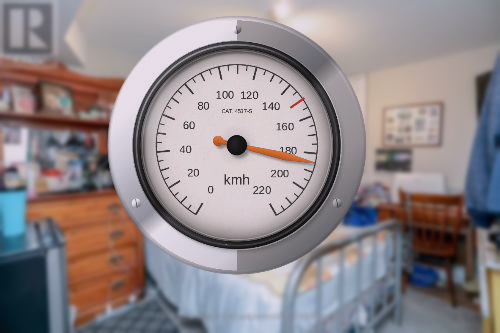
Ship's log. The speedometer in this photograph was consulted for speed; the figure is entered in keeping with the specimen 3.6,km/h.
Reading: 185,km/h
